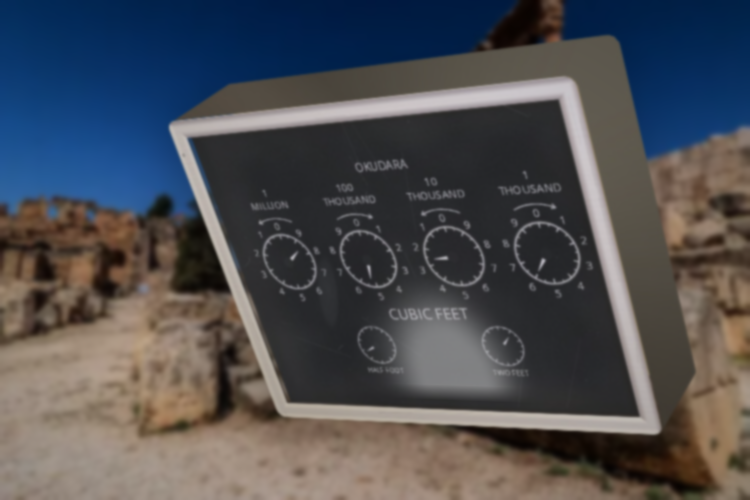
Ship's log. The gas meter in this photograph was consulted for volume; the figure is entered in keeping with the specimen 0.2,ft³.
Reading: 852600,ft³
